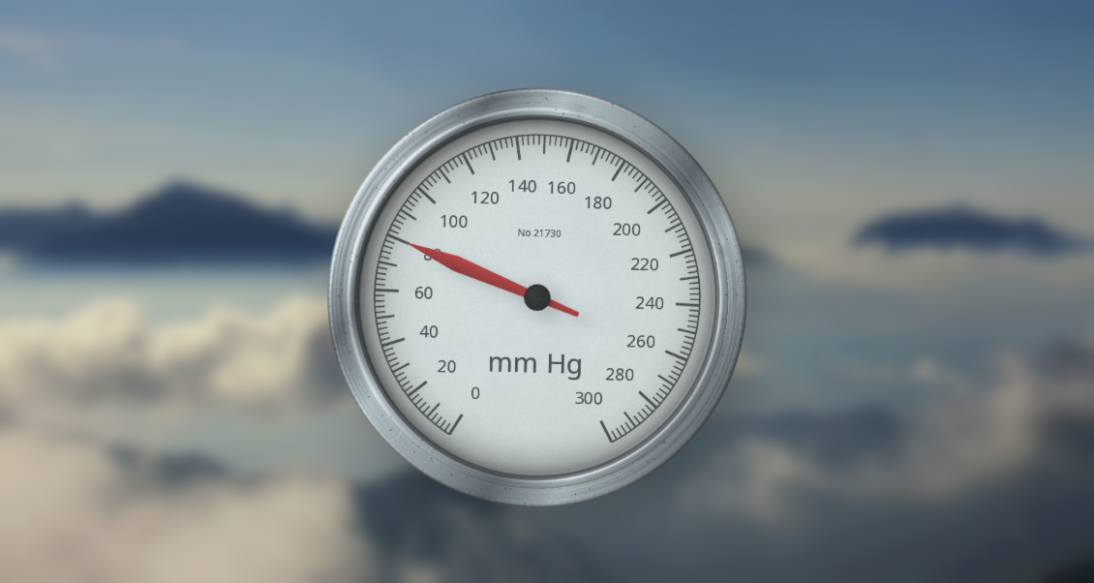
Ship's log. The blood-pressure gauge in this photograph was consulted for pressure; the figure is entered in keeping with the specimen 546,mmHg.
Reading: 80,mmHg
